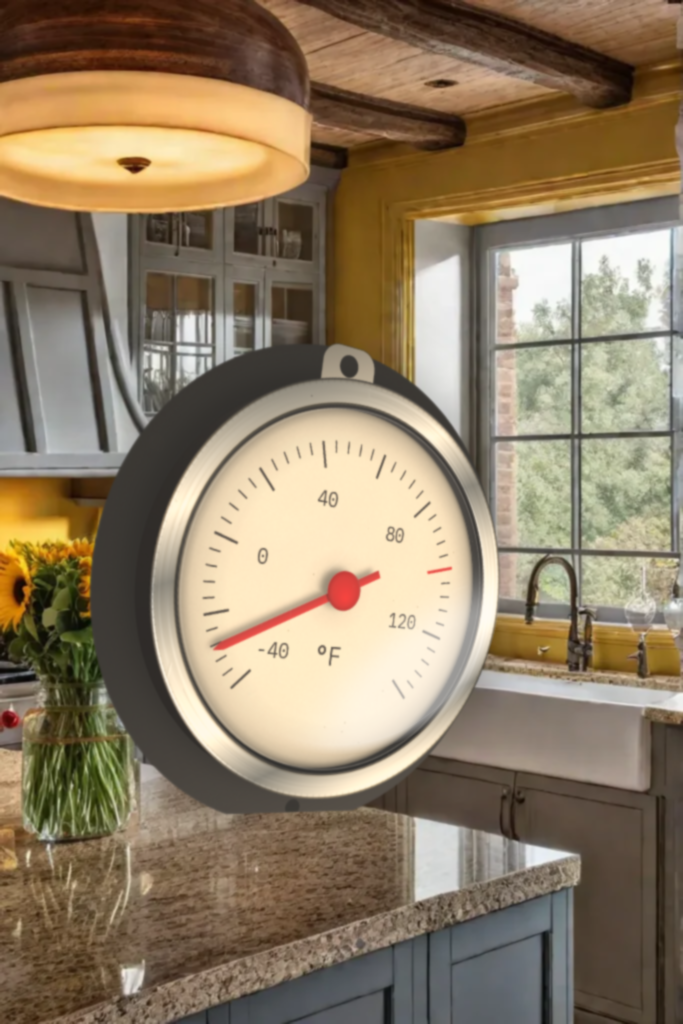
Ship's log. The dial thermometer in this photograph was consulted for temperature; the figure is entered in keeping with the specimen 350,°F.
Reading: -28,°F
